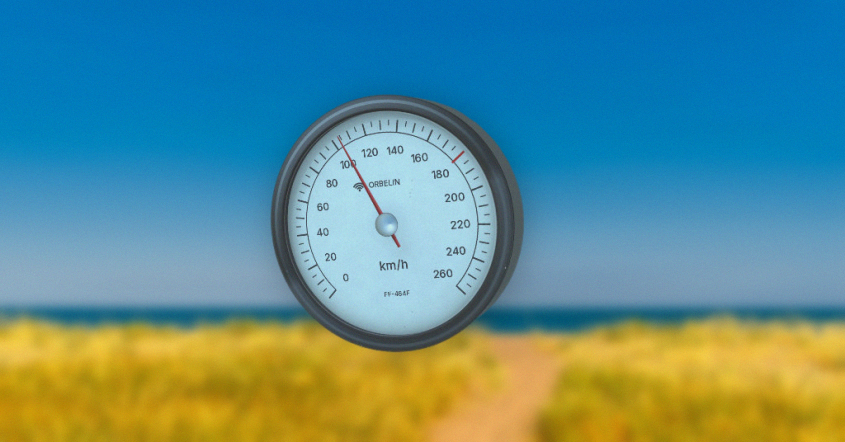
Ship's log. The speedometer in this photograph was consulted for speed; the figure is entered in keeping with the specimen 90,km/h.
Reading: 105,km/h
